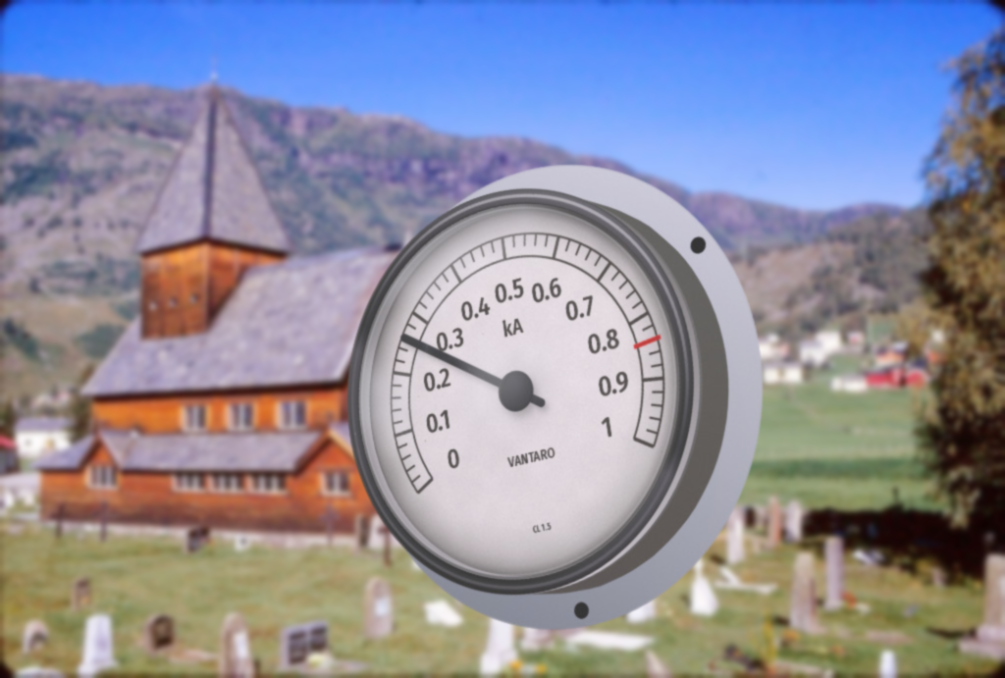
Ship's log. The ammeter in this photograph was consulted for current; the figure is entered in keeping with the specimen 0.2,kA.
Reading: 0.26,kA
